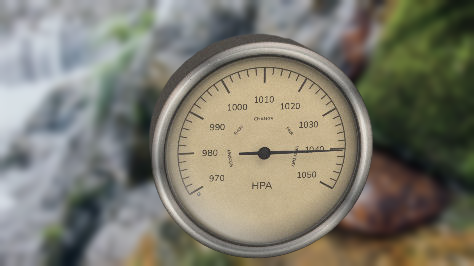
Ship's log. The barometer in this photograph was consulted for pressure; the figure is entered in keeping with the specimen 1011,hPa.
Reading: 1040,hPa
